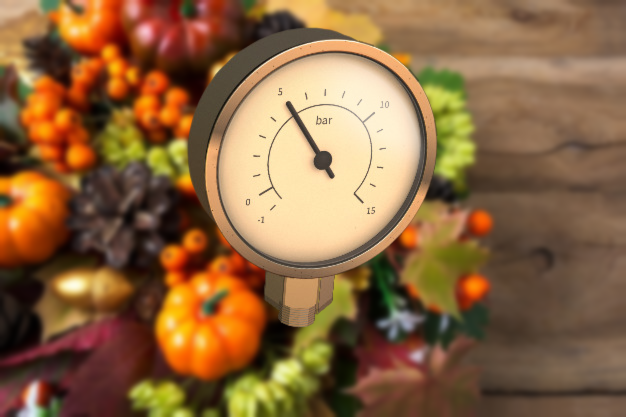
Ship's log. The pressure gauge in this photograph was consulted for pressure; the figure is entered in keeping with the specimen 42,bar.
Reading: 5,bar
